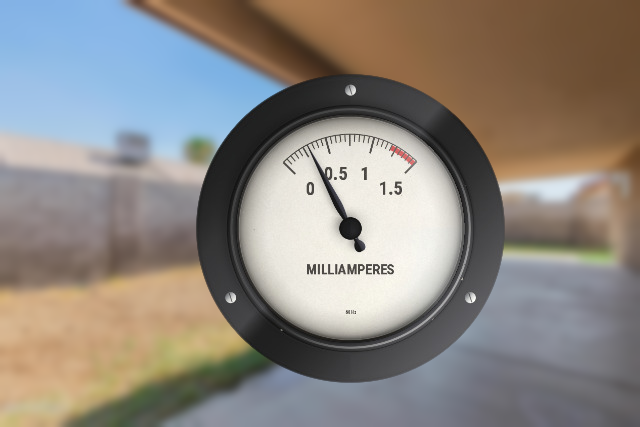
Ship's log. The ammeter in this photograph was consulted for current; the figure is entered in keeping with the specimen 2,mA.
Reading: 0.3,mA
